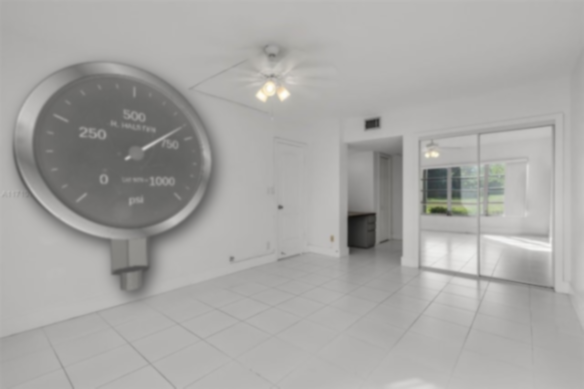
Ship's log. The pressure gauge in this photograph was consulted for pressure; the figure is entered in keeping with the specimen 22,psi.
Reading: 700,psi
